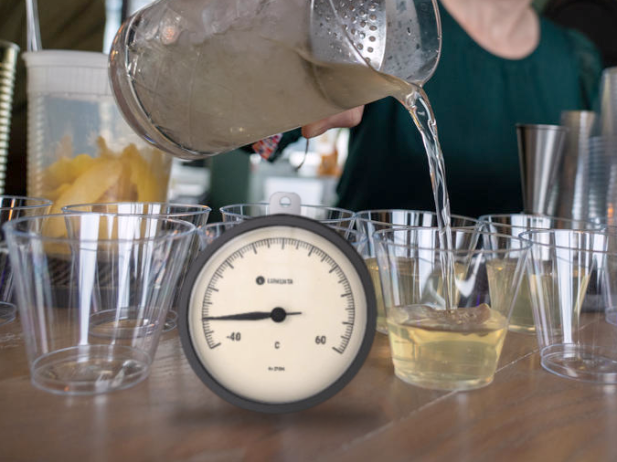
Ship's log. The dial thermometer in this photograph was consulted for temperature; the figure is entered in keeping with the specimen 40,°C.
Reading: -30,°C
